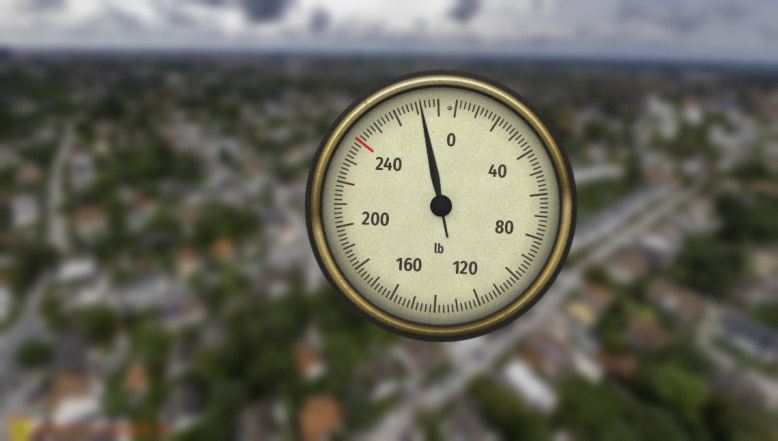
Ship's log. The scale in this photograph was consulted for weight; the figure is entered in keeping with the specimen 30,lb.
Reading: 272,lb
